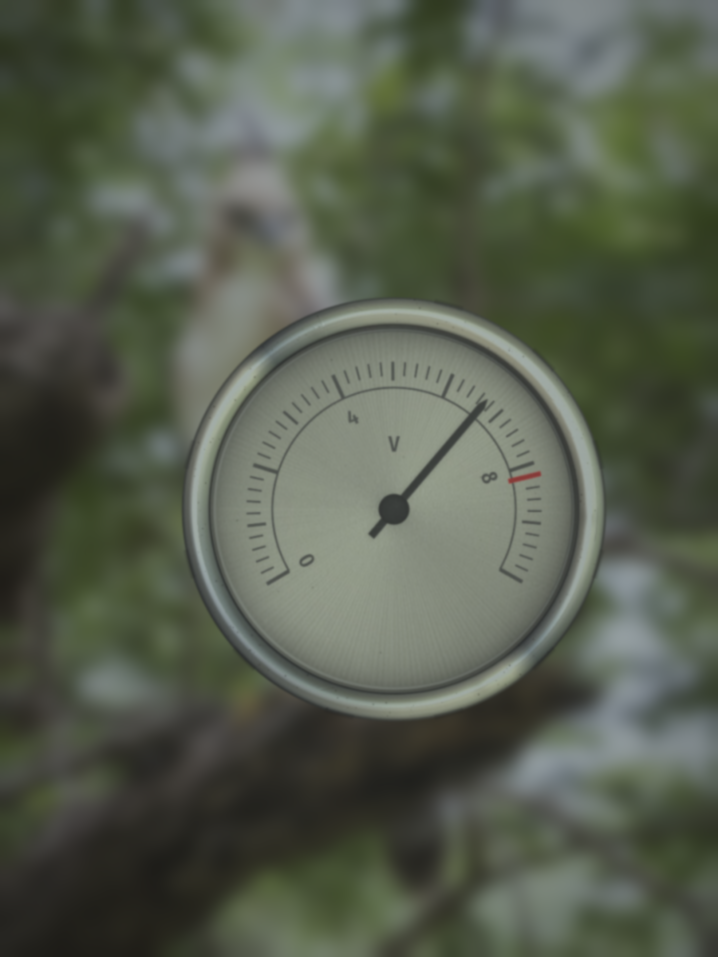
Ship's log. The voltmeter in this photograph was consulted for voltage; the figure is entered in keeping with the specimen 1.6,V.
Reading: 6.7,V
